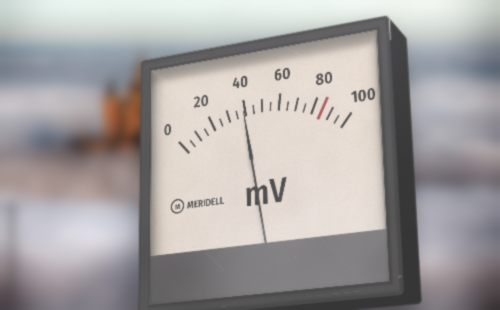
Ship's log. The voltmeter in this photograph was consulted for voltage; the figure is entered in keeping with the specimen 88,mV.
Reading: 40,mV
